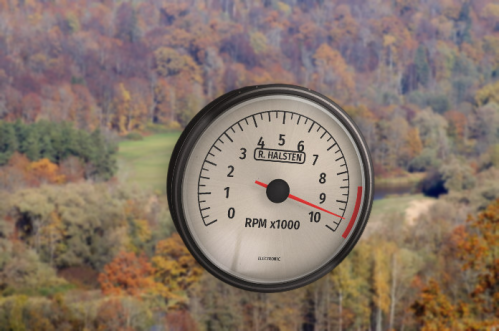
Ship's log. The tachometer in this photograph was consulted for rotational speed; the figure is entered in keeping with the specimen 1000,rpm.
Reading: 9500,rpm
